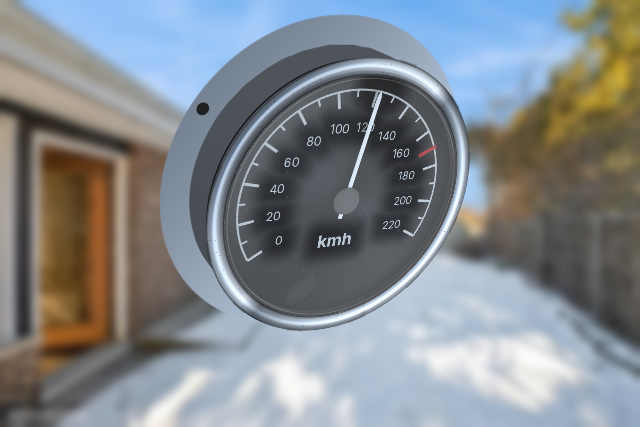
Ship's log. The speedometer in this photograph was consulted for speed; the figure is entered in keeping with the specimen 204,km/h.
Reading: 120,km/h
